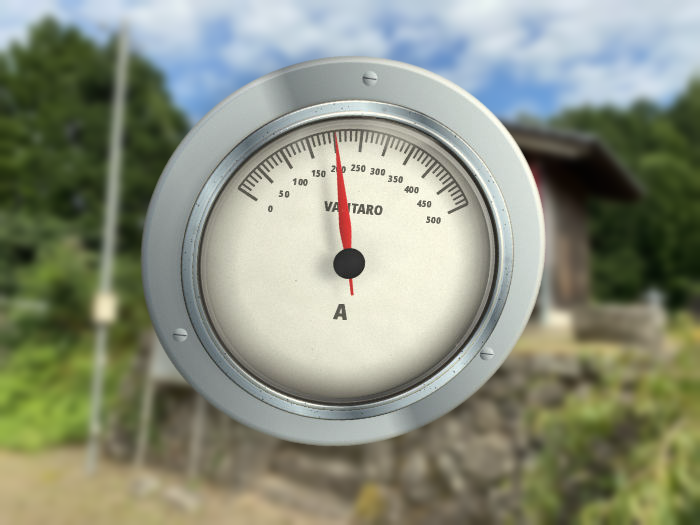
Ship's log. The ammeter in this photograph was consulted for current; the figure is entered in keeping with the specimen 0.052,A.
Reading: 200,A
